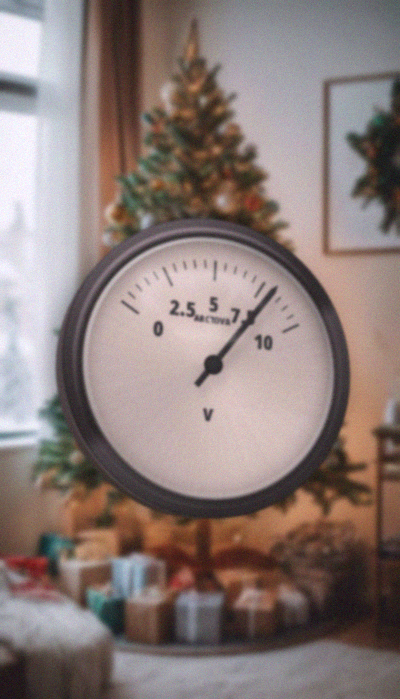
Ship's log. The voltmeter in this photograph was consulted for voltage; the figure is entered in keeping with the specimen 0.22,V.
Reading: 8,V
